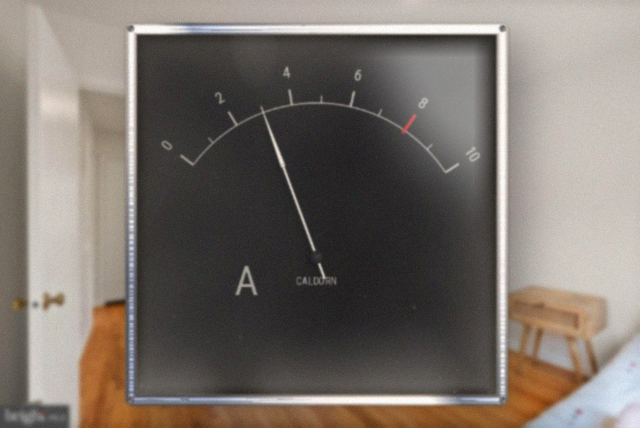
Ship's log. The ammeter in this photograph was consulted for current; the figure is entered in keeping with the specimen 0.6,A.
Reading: 3,A
